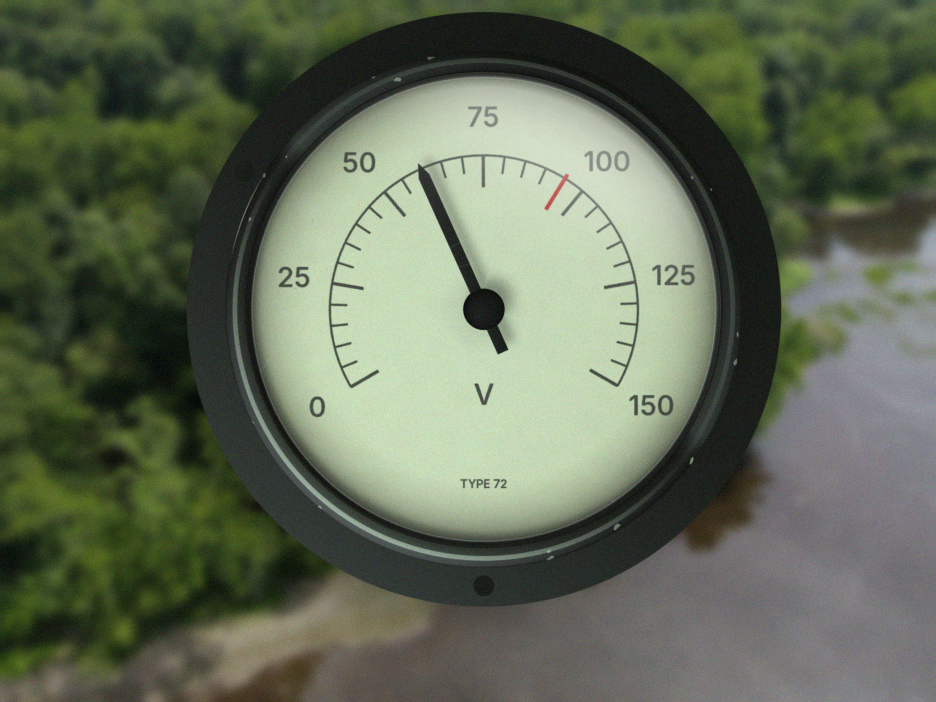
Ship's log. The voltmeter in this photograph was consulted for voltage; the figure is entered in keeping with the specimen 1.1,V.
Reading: 60,V
